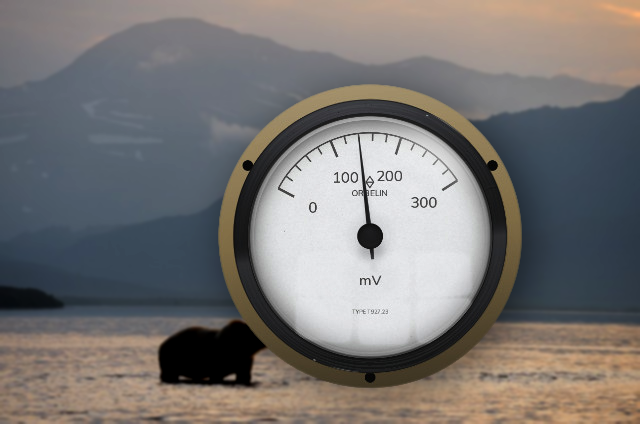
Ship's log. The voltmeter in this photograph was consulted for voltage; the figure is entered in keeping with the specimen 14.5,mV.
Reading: 140,mV
